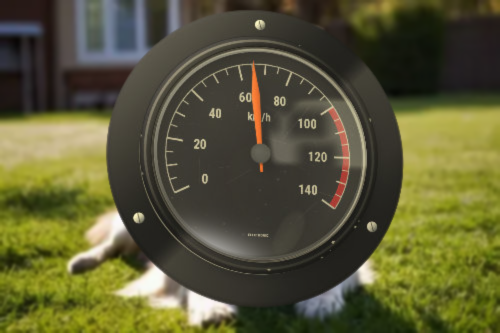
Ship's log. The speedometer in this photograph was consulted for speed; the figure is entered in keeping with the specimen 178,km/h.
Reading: 65,km/h
